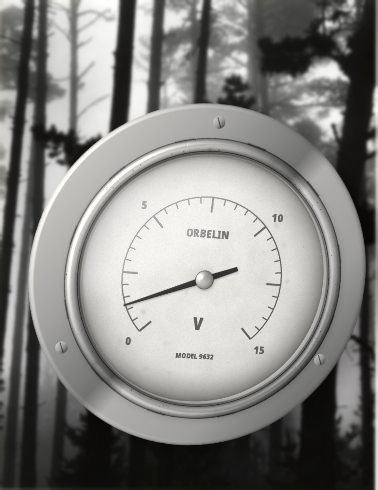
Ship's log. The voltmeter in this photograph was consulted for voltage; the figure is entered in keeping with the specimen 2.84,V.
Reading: 1.25,V
